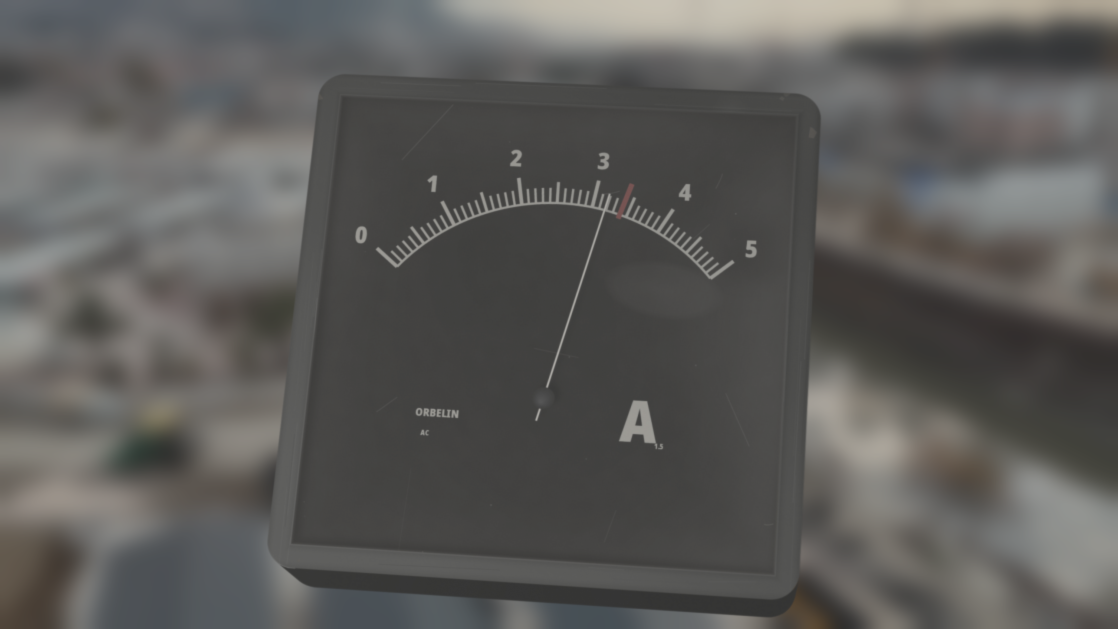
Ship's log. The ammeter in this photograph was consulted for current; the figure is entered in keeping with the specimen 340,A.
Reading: 3.2,A
